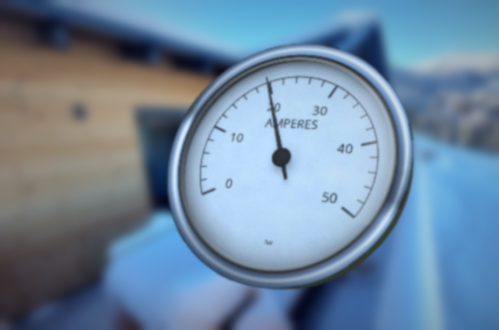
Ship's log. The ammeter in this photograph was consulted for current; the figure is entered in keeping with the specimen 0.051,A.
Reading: 20,A
